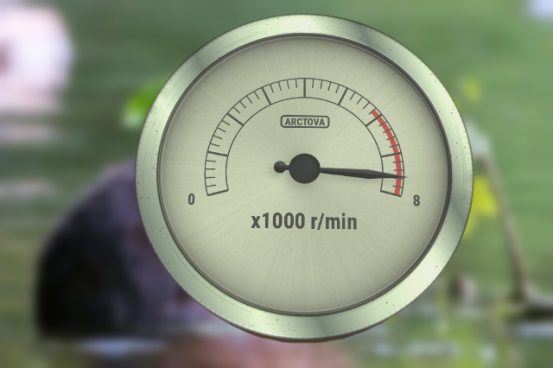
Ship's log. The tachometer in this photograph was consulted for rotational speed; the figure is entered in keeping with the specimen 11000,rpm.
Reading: 7600,rpm
